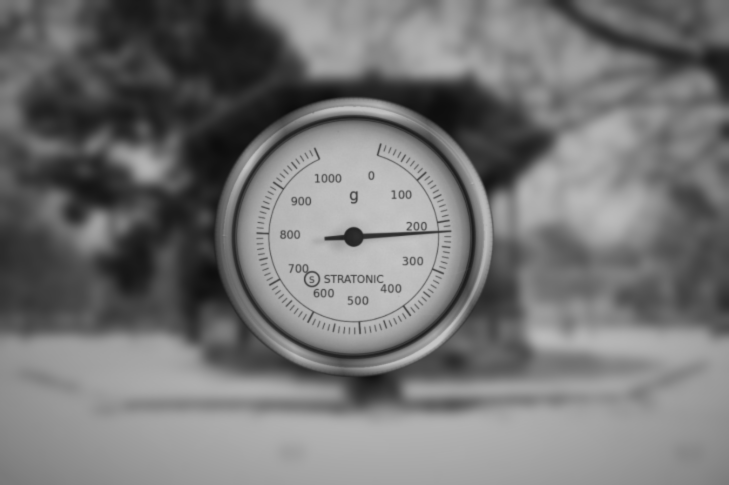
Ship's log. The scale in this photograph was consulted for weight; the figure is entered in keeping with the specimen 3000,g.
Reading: 220,g
